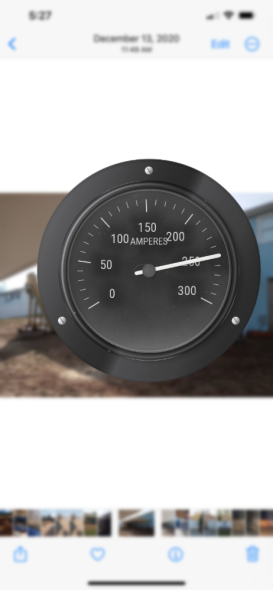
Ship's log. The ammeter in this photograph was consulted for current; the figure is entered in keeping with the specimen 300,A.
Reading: 250,A
